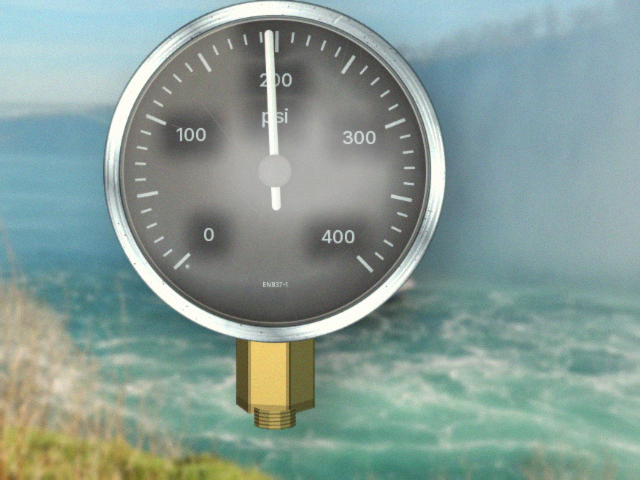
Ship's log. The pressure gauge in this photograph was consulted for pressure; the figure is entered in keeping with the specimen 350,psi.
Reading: 195,psi
